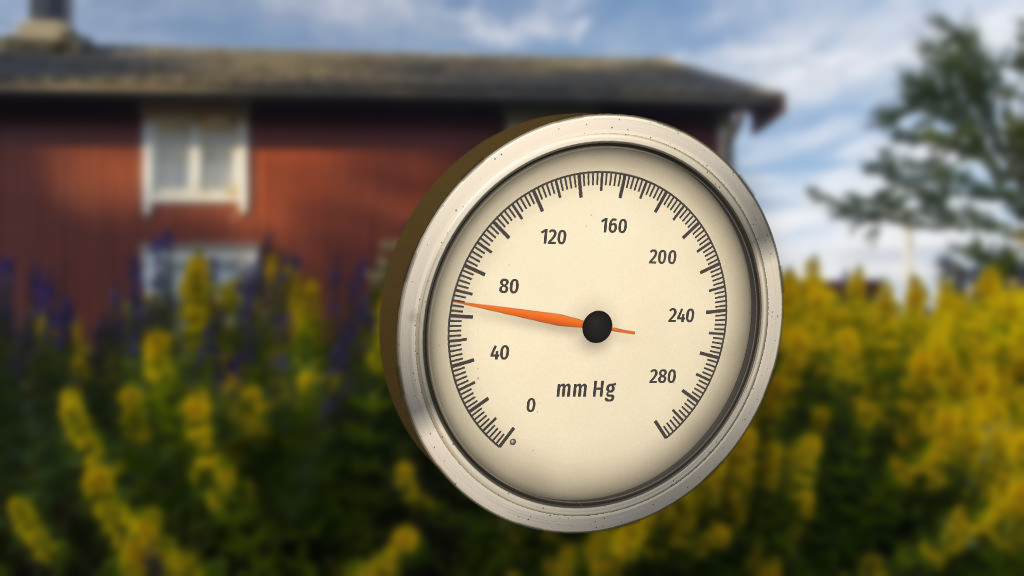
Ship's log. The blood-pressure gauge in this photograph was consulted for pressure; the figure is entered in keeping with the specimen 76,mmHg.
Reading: 66,mmHg
